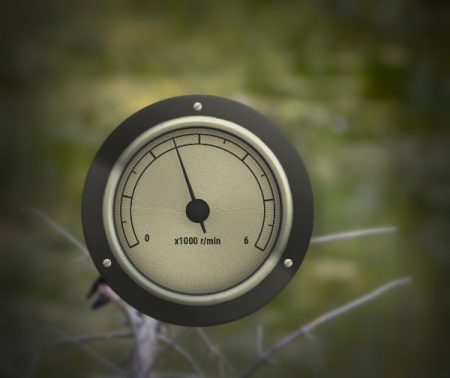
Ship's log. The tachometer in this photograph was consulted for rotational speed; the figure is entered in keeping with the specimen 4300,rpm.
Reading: 2500,rpm
